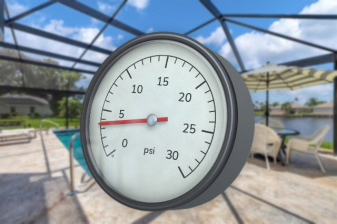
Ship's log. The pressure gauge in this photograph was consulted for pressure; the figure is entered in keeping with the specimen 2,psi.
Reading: 3.5,psi
